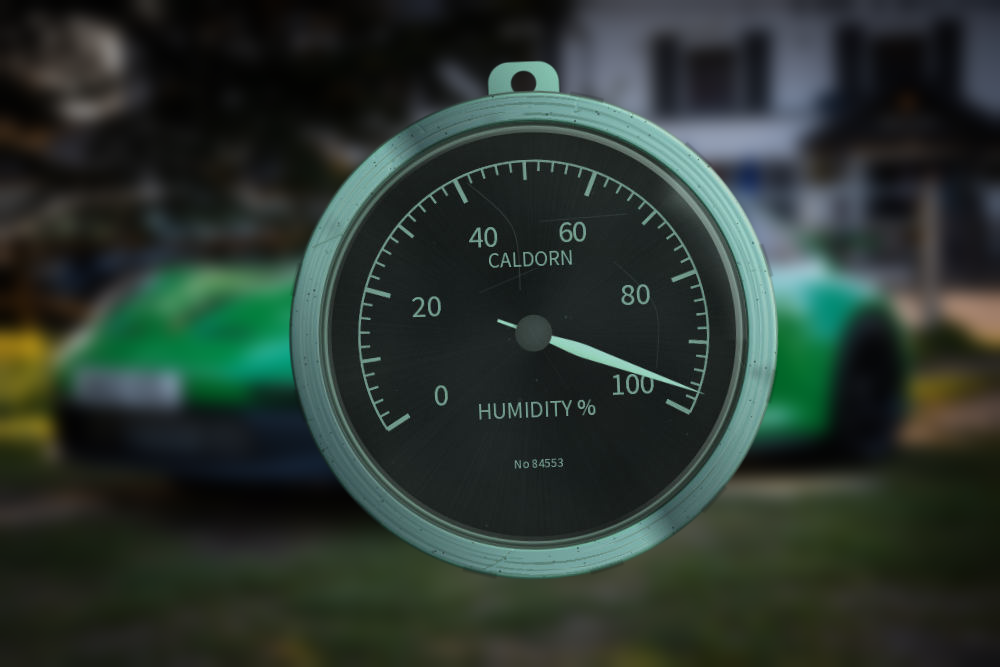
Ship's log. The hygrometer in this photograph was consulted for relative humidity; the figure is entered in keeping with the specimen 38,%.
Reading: 97,%
